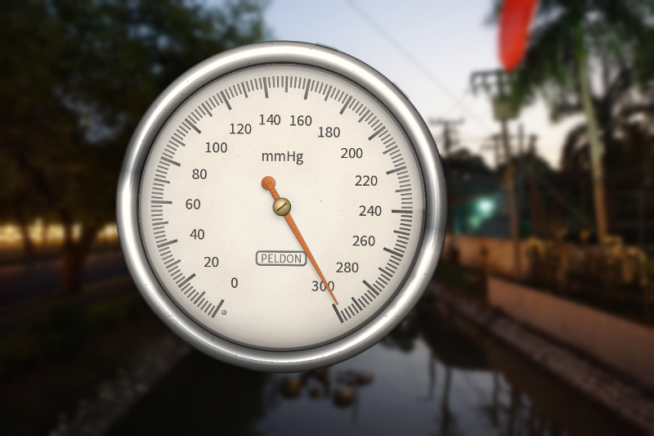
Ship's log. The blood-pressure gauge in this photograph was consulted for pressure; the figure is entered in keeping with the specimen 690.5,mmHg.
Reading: 298,mmHg
